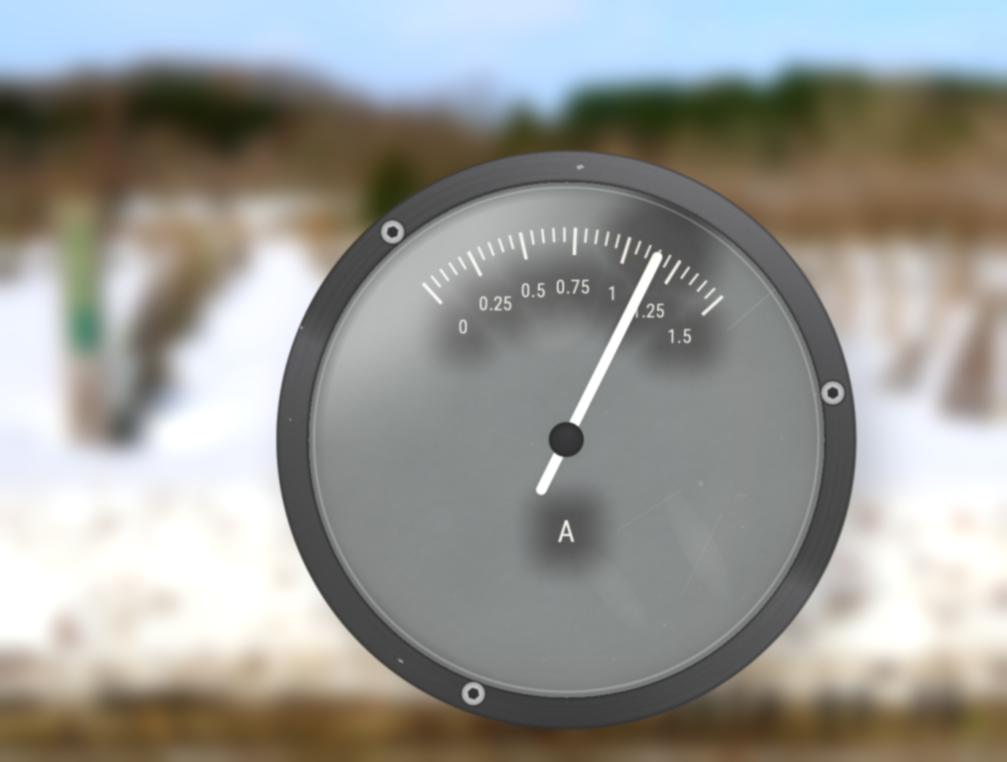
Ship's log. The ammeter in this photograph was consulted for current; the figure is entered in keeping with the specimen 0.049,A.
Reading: 1.15,A
